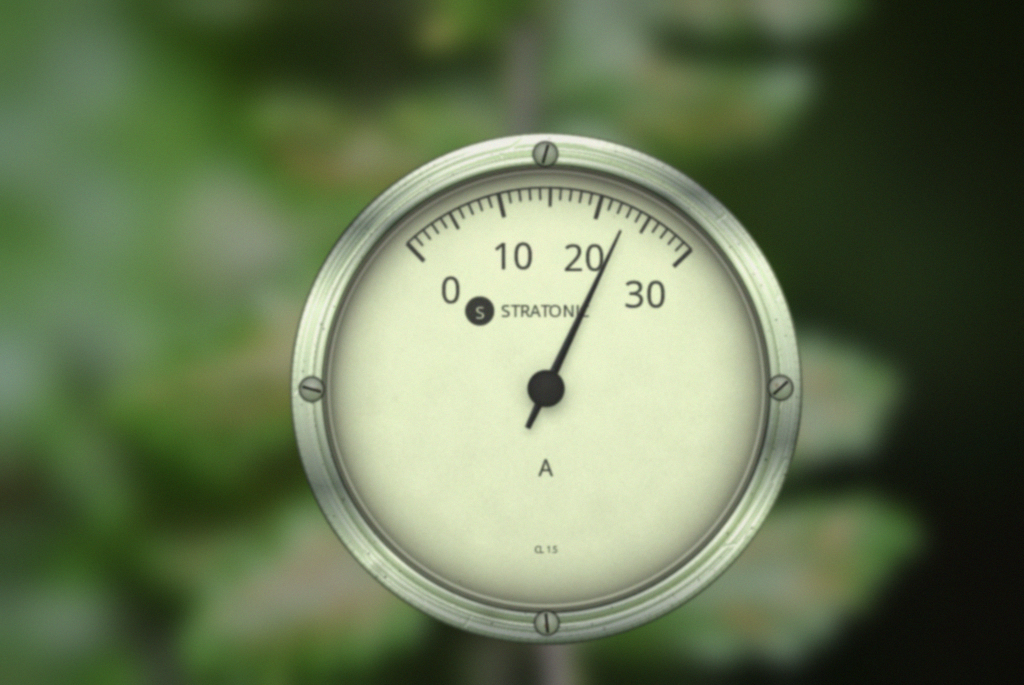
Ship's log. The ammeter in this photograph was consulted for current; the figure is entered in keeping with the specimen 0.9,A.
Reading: 23,A
